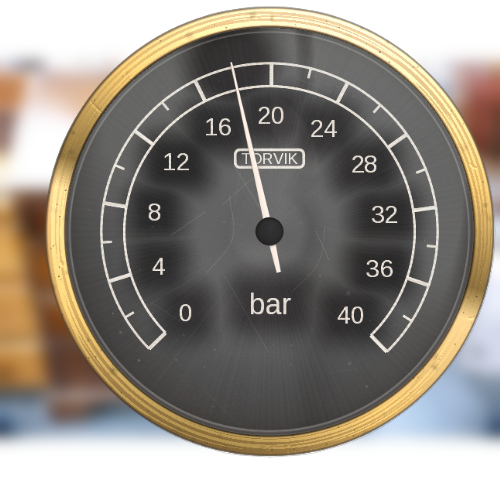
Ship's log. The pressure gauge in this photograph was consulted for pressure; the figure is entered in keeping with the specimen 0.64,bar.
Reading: 18,bar
